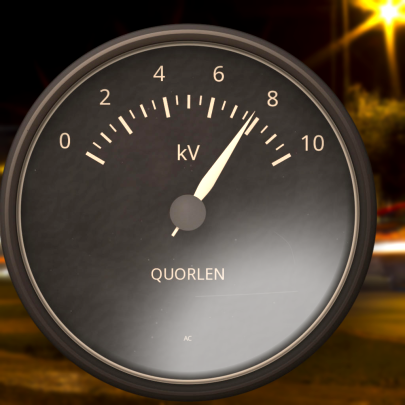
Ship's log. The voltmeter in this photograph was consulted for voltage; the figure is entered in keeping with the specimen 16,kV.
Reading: 7.75,kV
